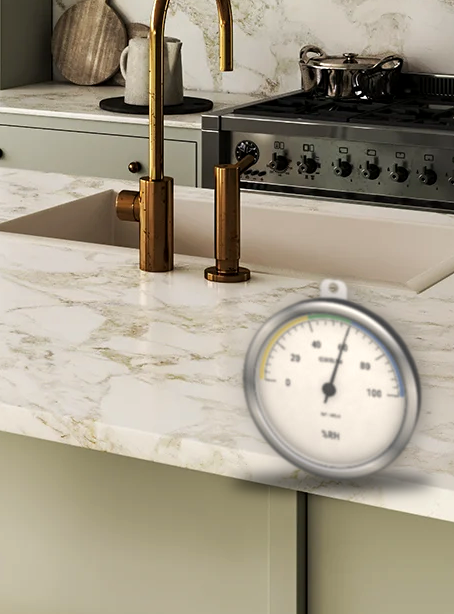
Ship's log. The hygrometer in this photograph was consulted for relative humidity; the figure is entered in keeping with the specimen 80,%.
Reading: 60,%
